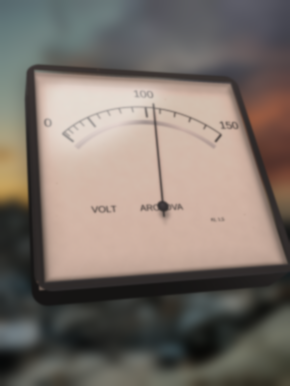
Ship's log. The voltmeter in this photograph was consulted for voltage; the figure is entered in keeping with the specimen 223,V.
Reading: 105,V
